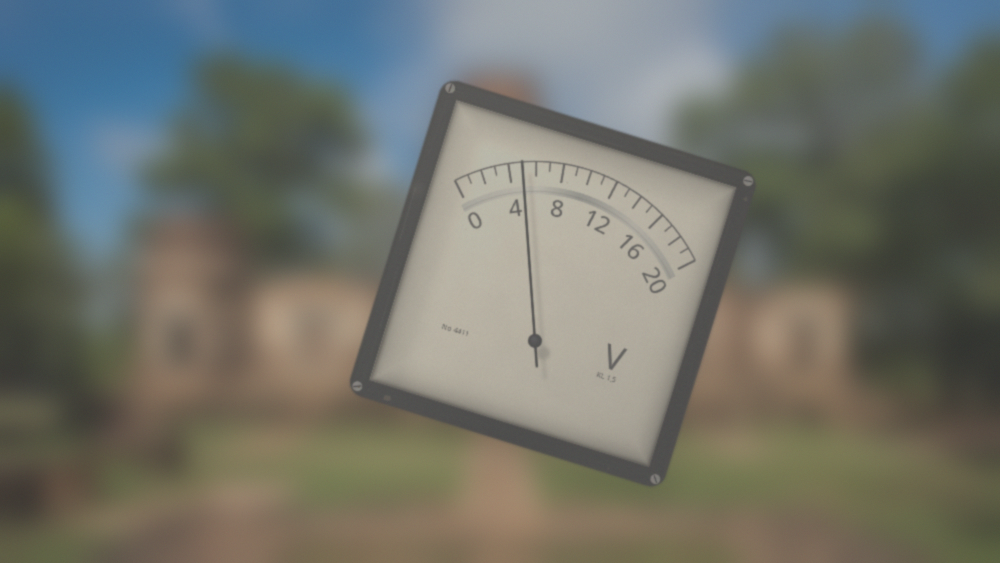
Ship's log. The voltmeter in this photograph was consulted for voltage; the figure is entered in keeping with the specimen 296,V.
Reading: 5,V
